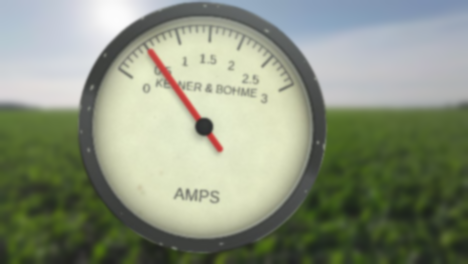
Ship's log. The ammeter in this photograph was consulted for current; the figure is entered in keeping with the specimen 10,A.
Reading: 0.5,A
